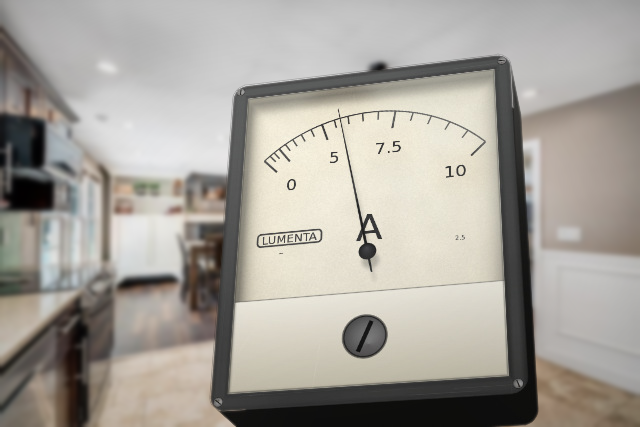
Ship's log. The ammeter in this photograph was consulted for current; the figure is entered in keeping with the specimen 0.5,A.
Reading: 5.75,A
